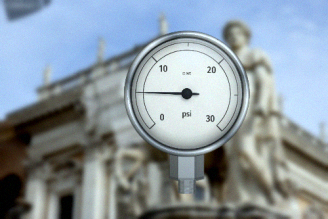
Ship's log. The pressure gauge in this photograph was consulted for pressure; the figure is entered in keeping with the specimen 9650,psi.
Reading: 5,psi
